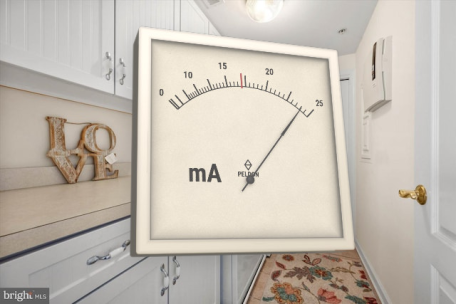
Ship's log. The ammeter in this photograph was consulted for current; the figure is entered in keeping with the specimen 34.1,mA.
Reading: 24,mA
